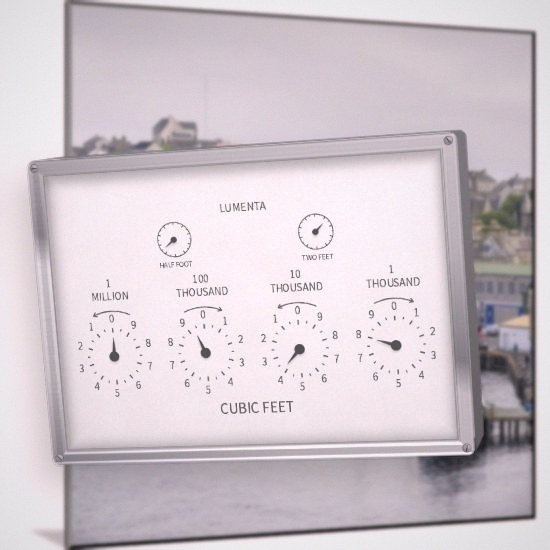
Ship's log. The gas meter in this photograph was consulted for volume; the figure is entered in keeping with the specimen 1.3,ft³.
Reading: 993800,ft³
